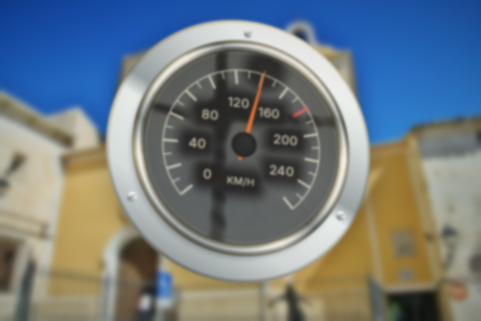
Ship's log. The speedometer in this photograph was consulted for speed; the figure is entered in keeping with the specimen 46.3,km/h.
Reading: 140,km/h
